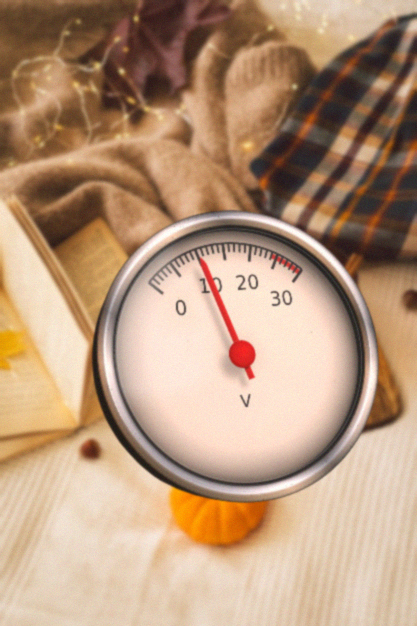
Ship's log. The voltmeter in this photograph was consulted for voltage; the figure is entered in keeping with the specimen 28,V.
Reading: 10,V
